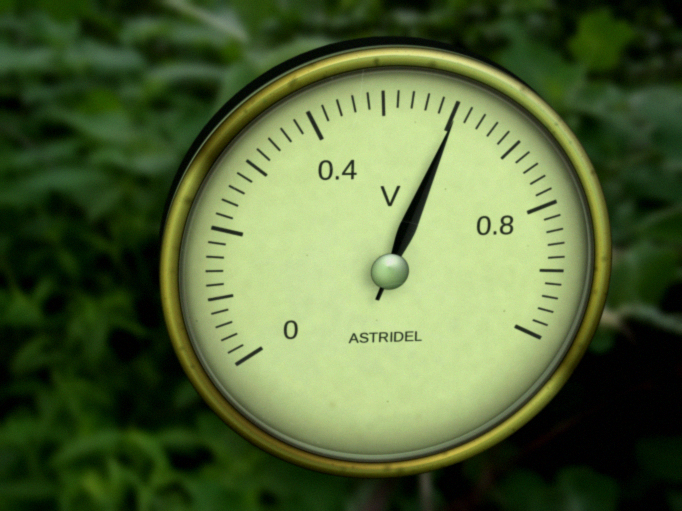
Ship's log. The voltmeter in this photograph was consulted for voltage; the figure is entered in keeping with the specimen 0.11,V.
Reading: 0.6,V
